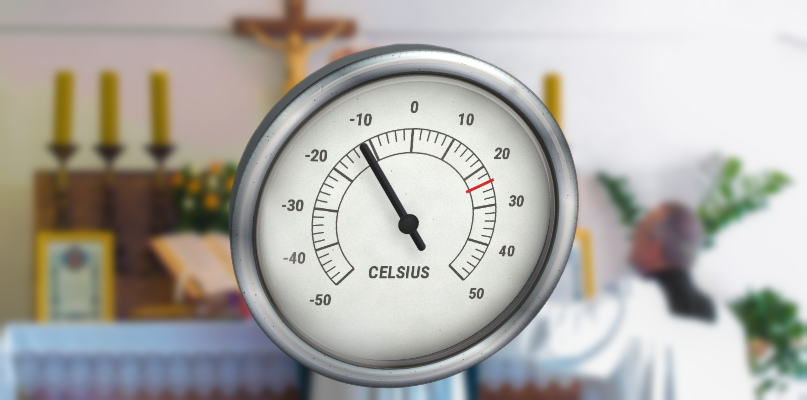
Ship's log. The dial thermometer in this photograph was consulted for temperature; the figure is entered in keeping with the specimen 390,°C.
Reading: -12,°C
